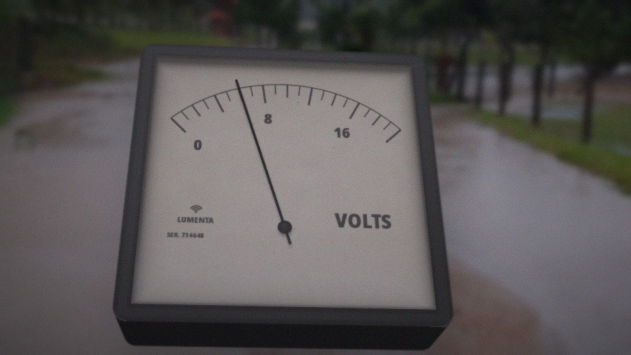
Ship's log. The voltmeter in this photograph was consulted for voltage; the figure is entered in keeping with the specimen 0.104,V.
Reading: 6,V
